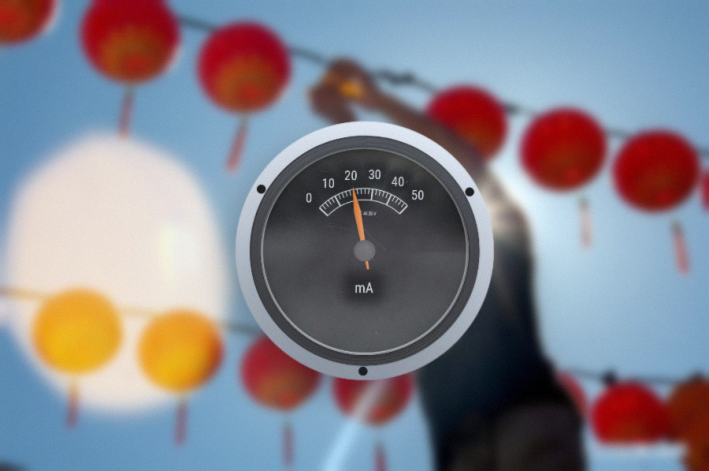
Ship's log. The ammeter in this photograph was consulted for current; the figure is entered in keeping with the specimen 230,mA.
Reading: 20,mA
